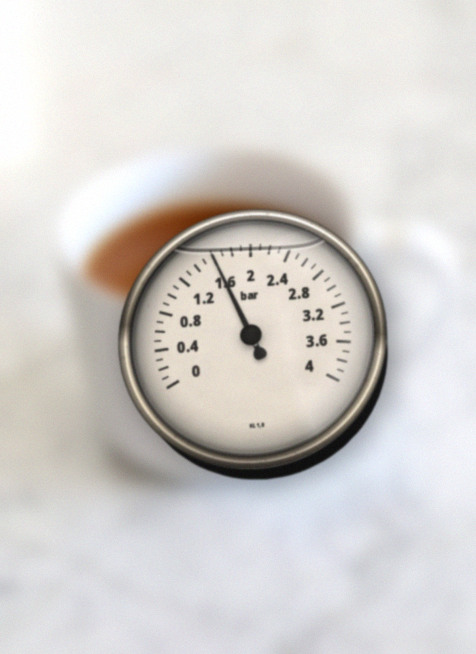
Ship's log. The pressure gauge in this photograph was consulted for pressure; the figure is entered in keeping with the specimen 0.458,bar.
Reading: 1.6,bar
